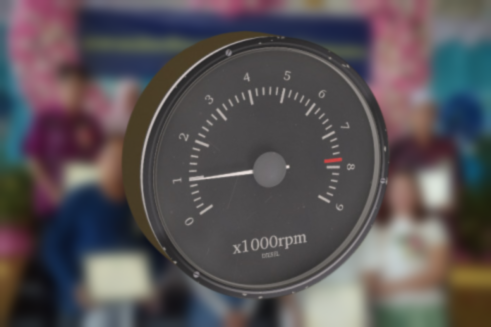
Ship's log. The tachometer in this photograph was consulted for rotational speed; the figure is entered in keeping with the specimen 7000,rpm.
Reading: 1000,rpm
